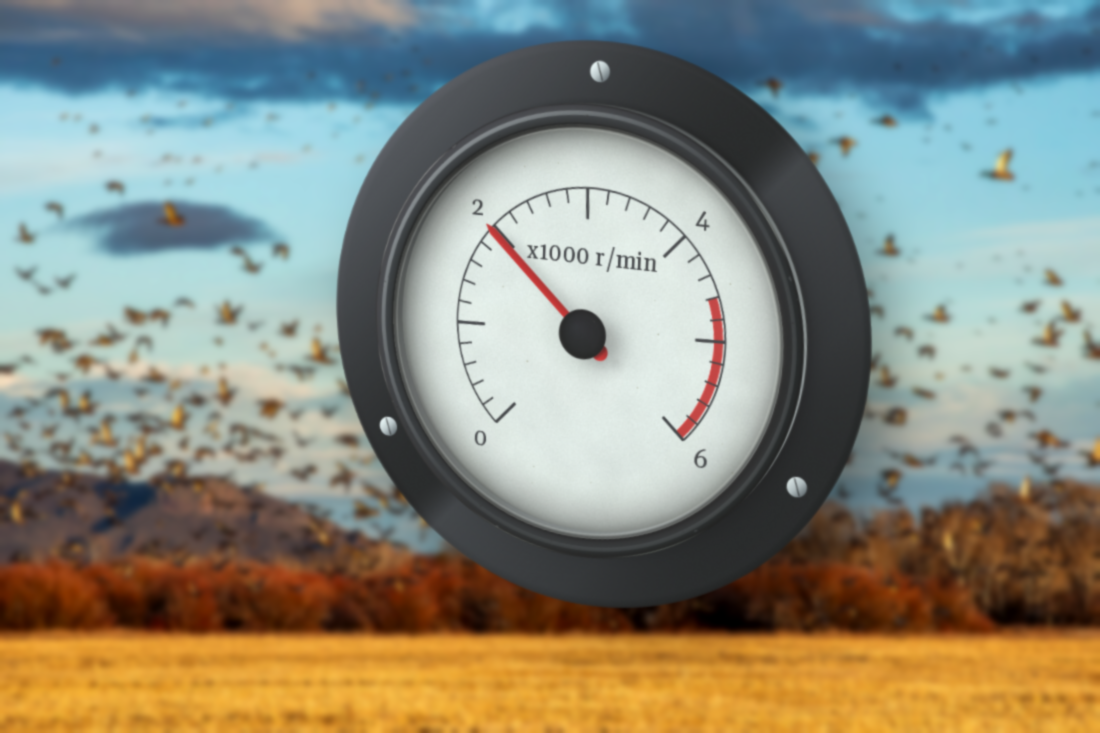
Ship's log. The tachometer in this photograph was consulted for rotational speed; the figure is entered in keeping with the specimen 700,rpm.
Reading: 2000,rpm
